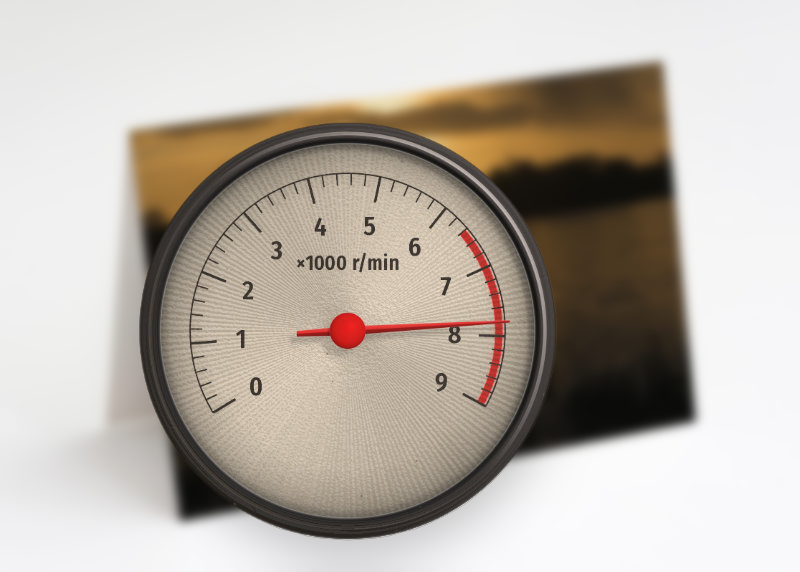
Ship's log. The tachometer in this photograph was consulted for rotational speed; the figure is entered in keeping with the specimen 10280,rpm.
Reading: 7800,rpm
